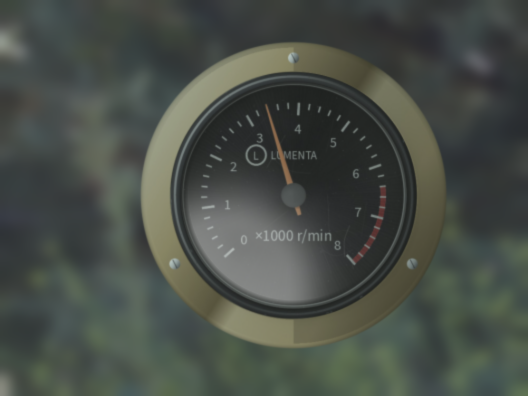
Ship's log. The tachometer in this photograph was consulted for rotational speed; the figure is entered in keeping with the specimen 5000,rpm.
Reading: 3400,rpm
